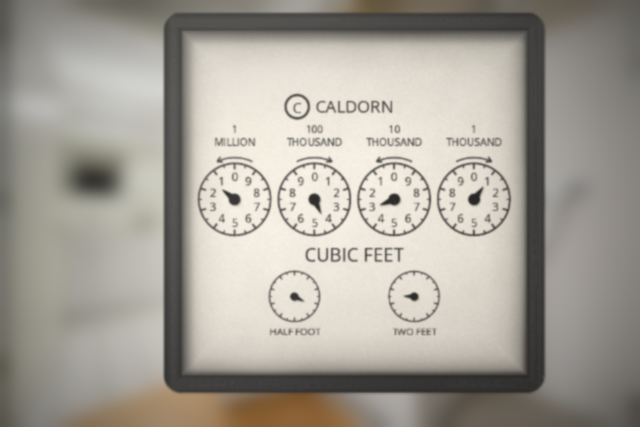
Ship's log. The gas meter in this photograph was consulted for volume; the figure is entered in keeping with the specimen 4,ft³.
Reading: 143100,ft³
